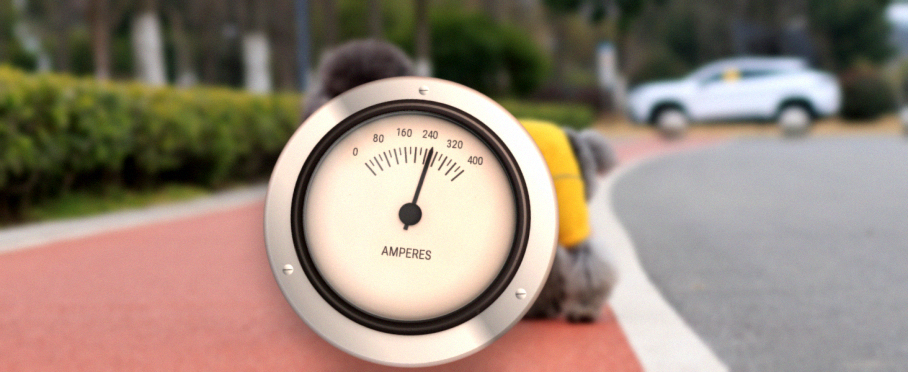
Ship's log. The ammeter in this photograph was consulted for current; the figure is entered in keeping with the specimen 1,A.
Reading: 260,A
